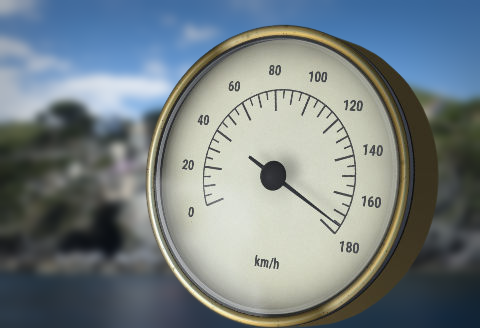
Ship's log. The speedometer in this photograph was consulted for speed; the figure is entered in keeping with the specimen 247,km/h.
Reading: 175,km/h
